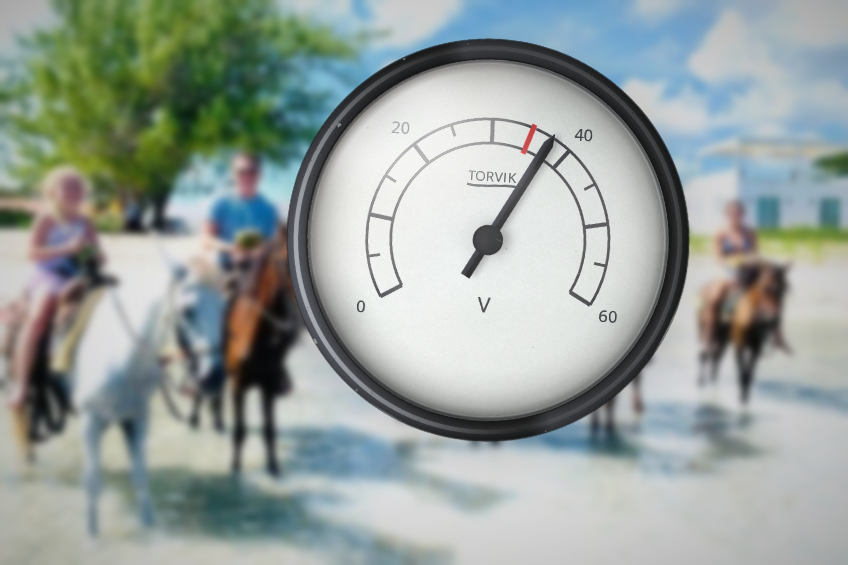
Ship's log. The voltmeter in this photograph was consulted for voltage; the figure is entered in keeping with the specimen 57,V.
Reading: 37.5,V
